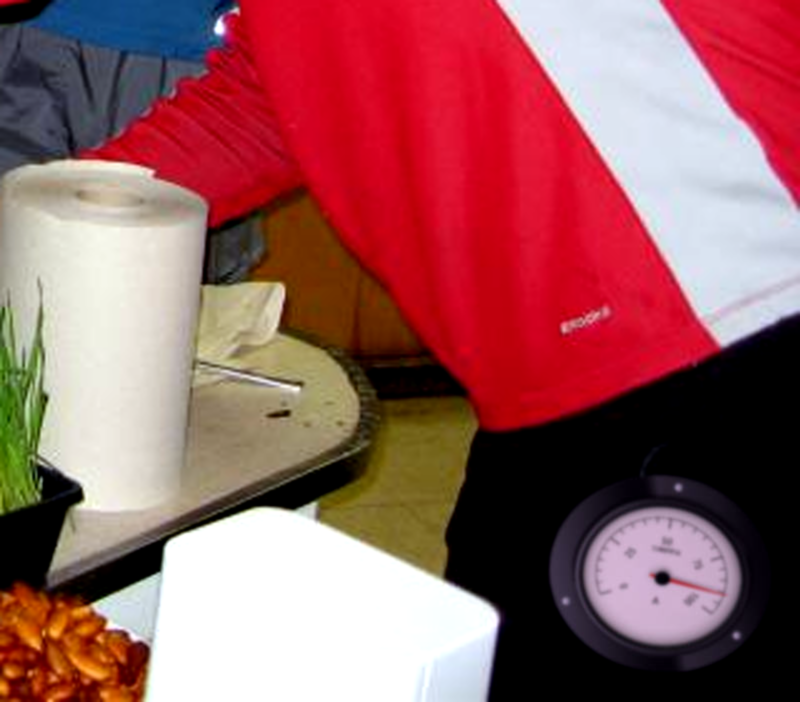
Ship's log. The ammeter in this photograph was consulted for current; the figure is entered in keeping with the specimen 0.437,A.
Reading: 90,A
